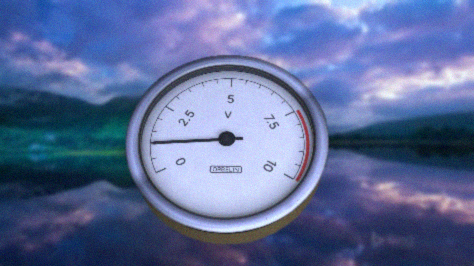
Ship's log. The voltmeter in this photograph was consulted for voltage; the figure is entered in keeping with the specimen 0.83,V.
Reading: 1,V
